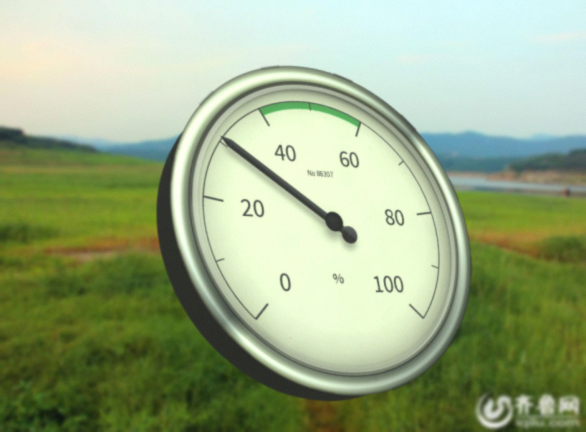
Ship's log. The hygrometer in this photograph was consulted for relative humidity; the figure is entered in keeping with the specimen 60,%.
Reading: 30,%
